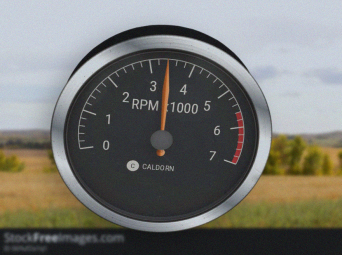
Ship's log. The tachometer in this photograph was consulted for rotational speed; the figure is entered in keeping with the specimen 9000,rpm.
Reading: 3400,rpm
